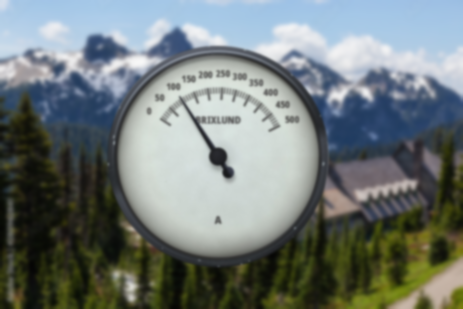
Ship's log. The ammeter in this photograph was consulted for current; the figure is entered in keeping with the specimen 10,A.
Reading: 100,A
